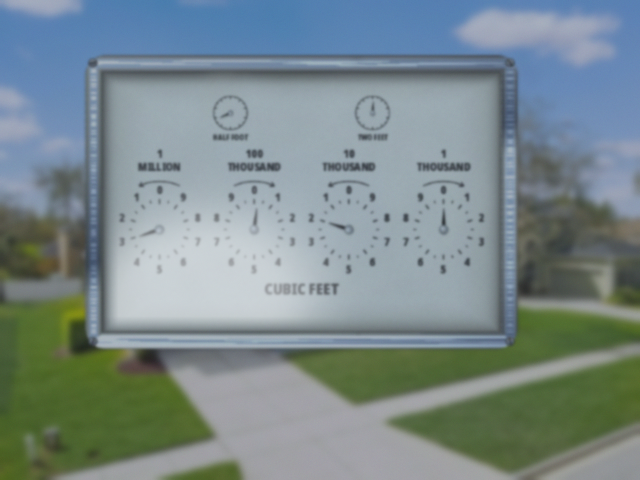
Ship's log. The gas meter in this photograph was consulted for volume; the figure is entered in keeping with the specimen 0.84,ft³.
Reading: 302000,ft³
